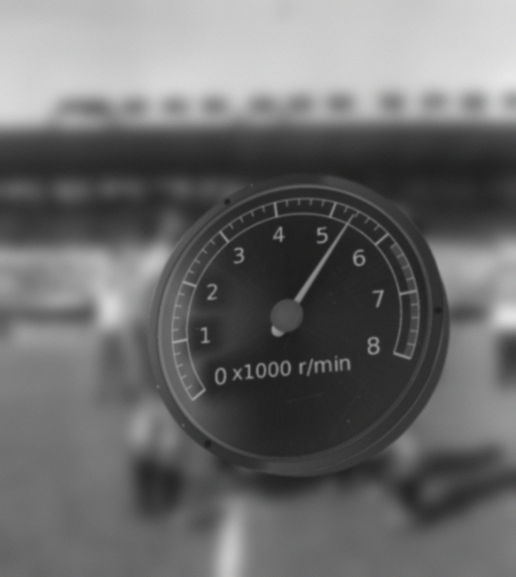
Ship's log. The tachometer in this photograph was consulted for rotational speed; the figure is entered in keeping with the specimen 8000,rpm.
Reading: 5400,rpm
